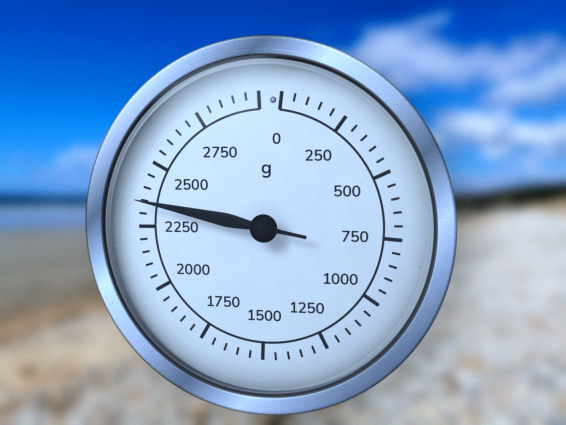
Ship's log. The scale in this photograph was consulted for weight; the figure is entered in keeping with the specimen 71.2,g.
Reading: 2350,g
